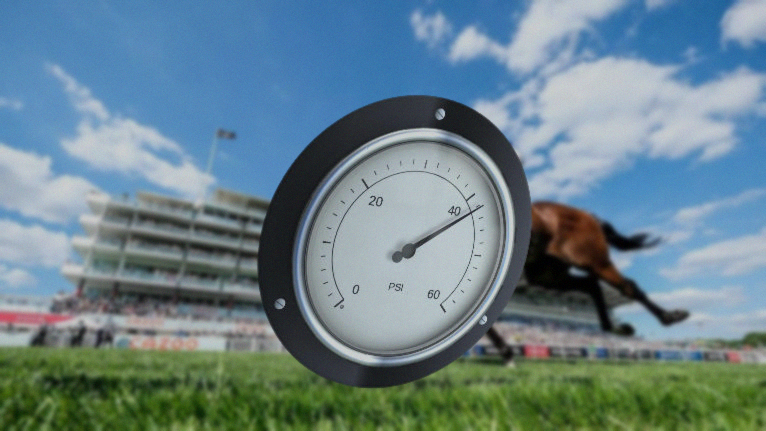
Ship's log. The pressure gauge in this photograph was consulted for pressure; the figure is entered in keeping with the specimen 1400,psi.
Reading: 42,psi
